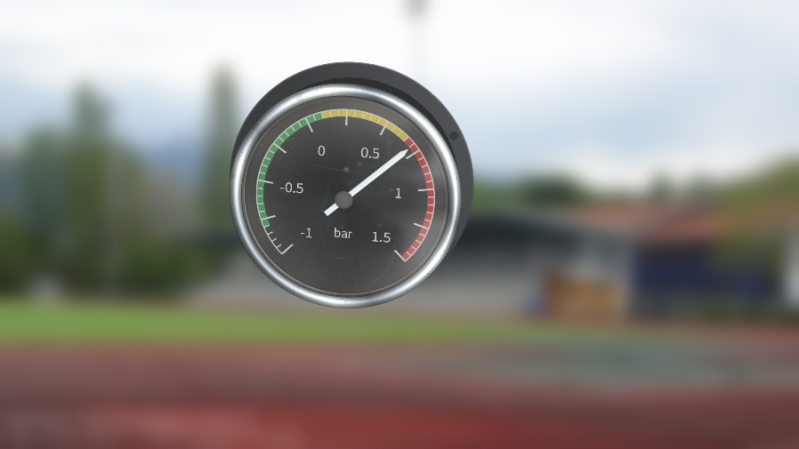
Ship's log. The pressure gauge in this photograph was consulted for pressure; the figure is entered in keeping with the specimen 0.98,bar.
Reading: 0.7,bar
